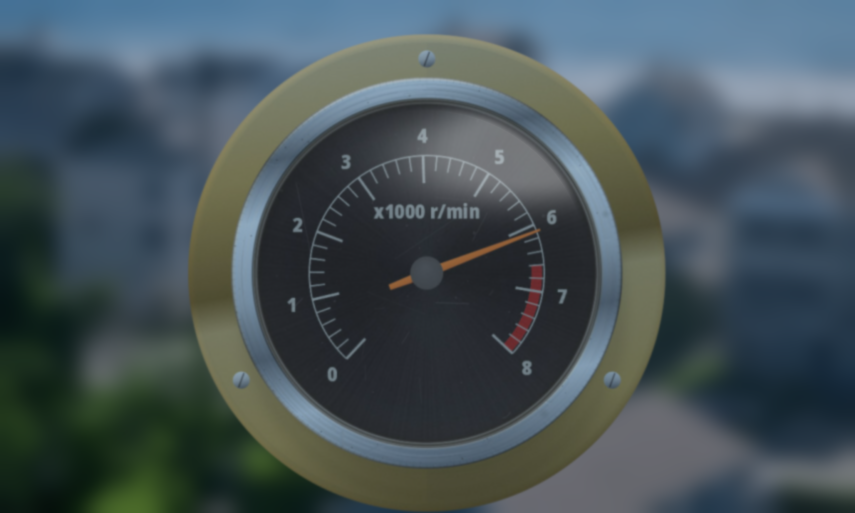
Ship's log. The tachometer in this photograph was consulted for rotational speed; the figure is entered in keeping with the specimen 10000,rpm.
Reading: 6100,rpm
